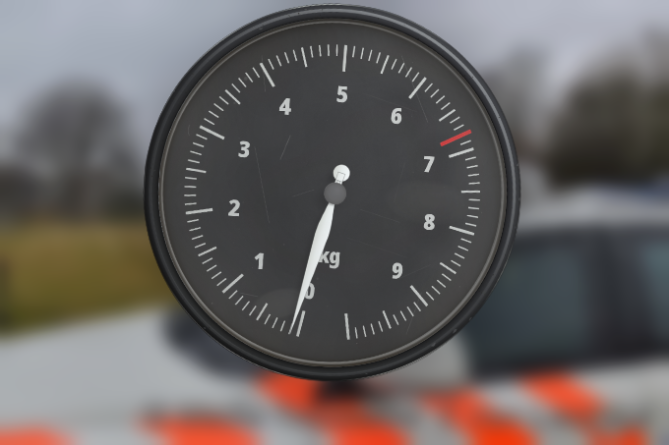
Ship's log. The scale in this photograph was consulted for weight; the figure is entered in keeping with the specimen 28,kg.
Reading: 0.1,kg
